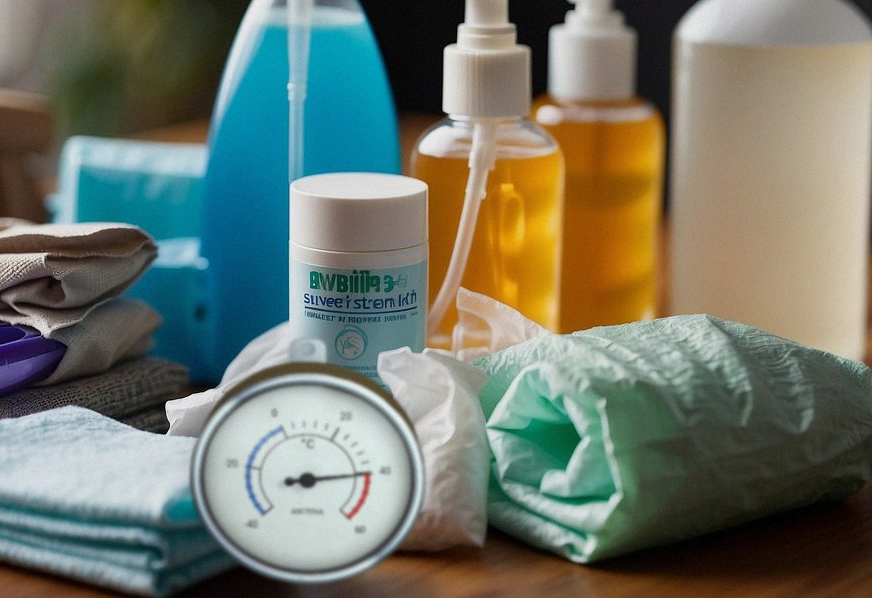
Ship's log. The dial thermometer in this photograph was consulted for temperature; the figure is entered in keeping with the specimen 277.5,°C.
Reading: 40,°C
